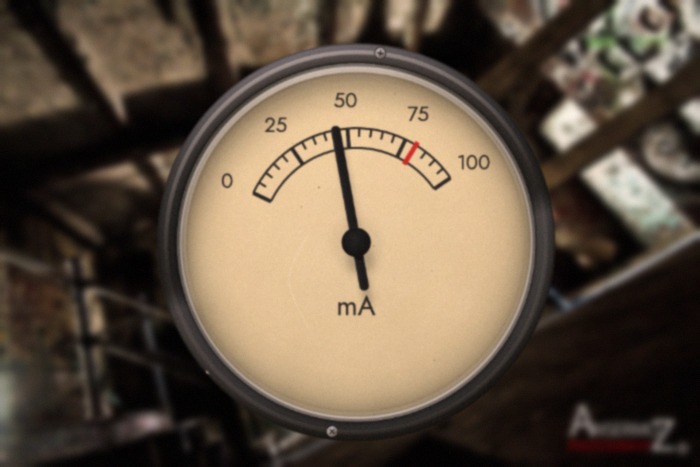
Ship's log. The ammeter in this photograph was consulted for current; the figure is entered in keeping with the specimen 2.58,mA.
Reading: 45,mA
